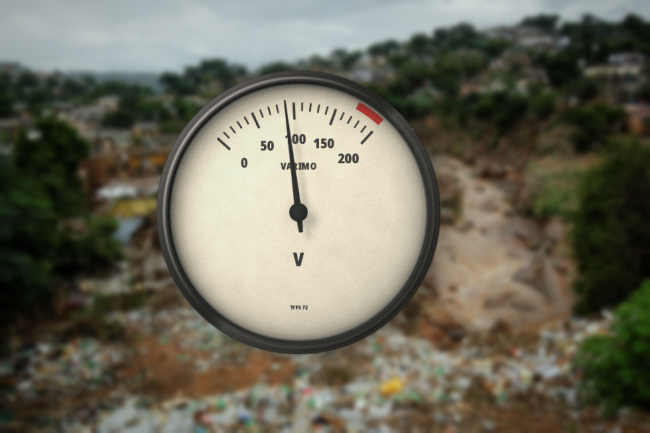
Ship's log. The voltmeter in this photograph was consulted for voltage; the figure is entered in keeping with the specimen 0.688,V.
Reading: 90,V
